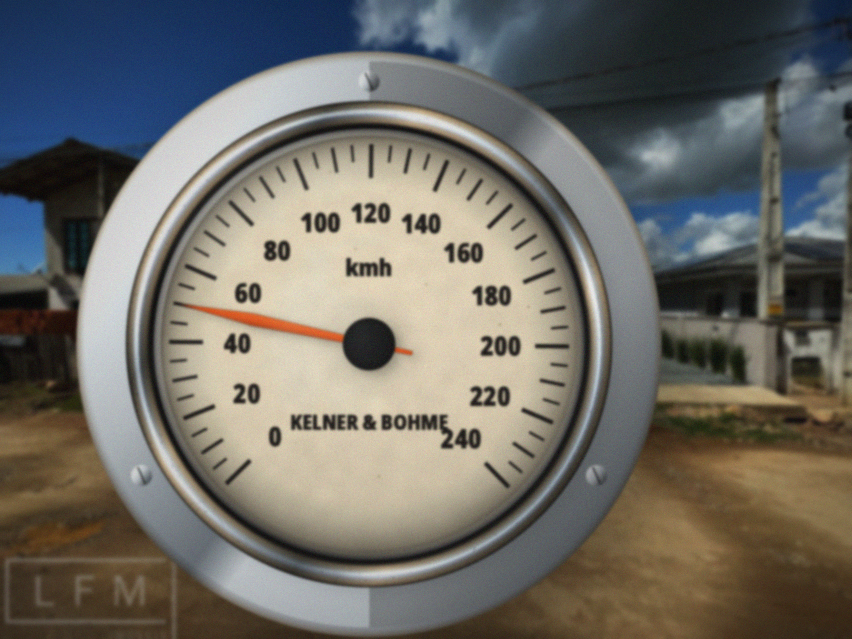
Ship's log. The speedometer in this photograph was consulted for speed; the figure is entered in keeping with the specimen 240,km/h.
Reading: 50,km/h
